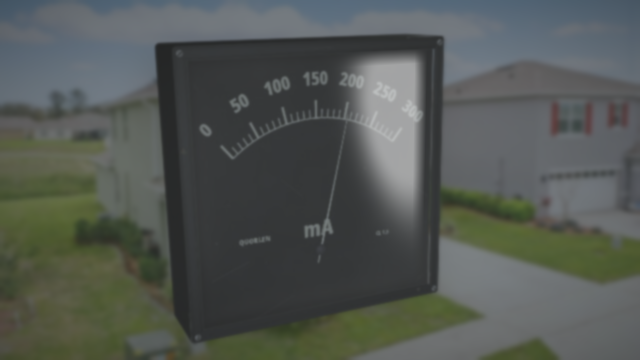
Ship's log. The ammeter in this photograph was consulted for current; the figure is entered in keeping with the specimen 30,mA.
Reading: 200,mA
